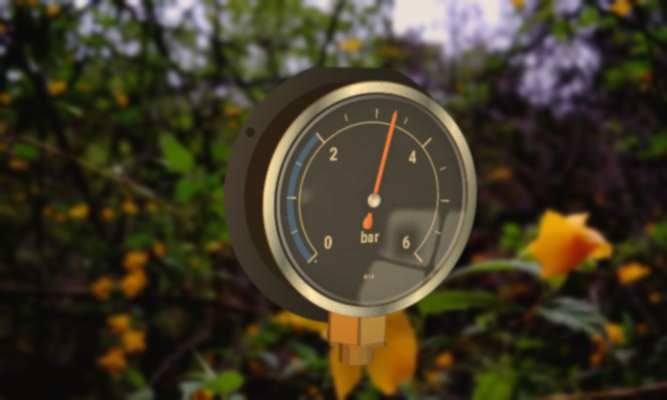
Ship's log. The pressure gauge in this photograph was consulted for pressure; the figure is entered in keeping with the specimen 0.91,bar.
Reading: 3.25,bar
